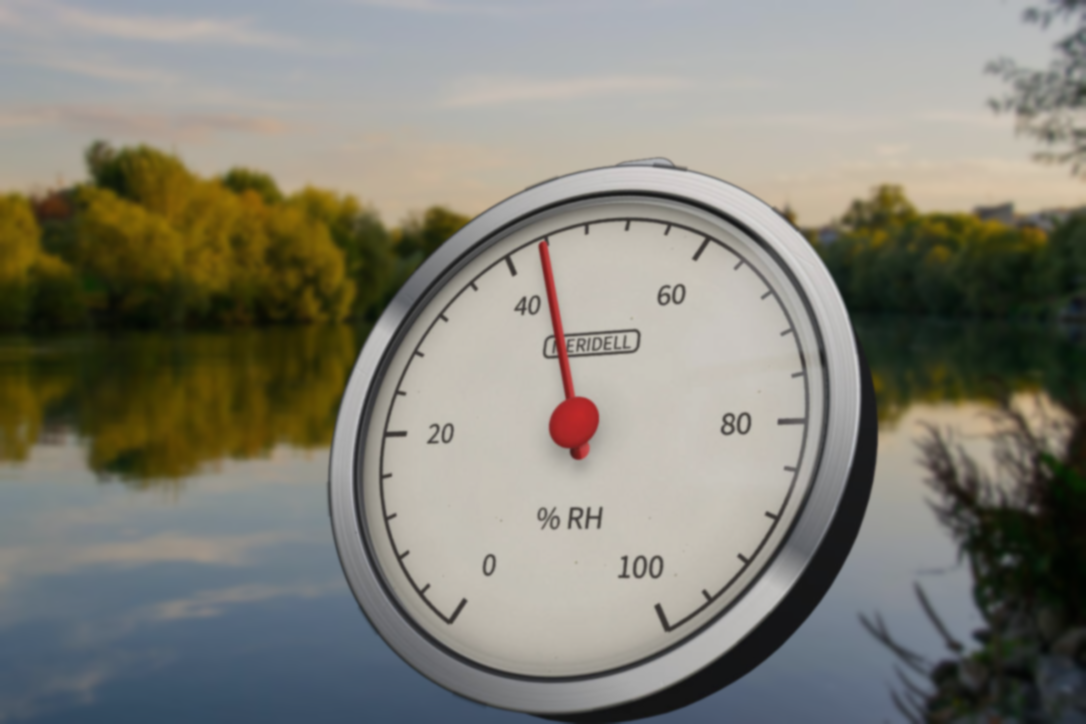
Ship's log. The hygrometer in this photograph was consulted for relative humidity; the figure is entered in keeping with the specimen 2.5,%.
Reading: 44,%
